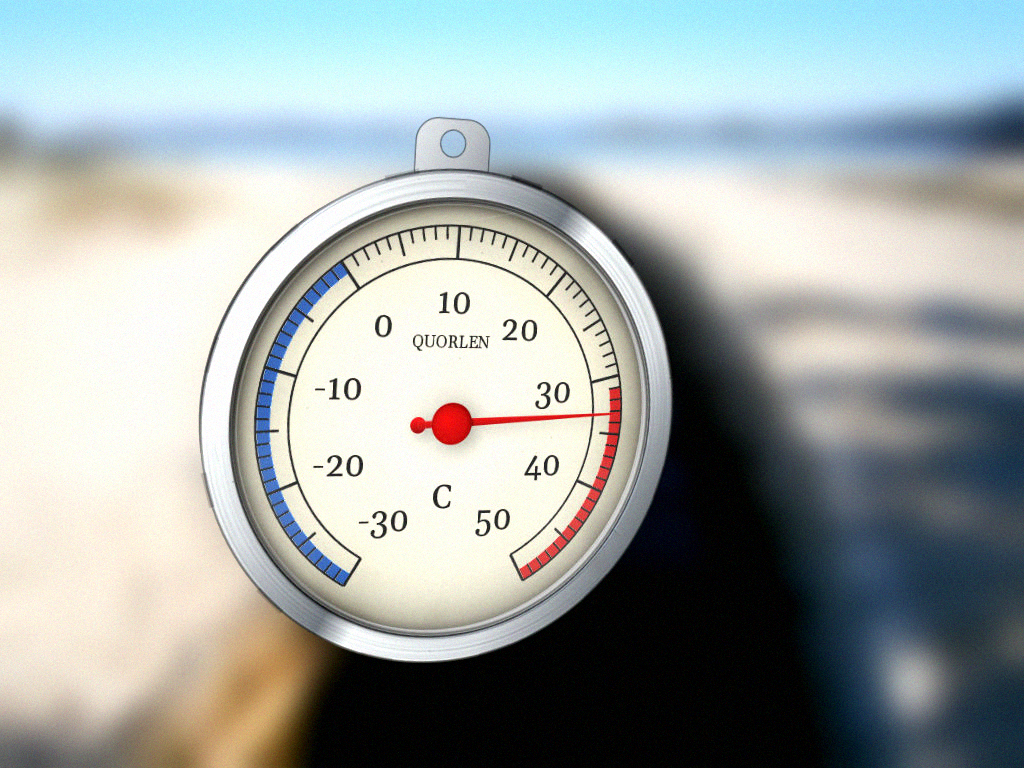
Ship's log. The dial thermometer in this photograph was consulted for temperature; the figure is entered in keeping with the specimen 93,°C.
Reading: 33,°C
